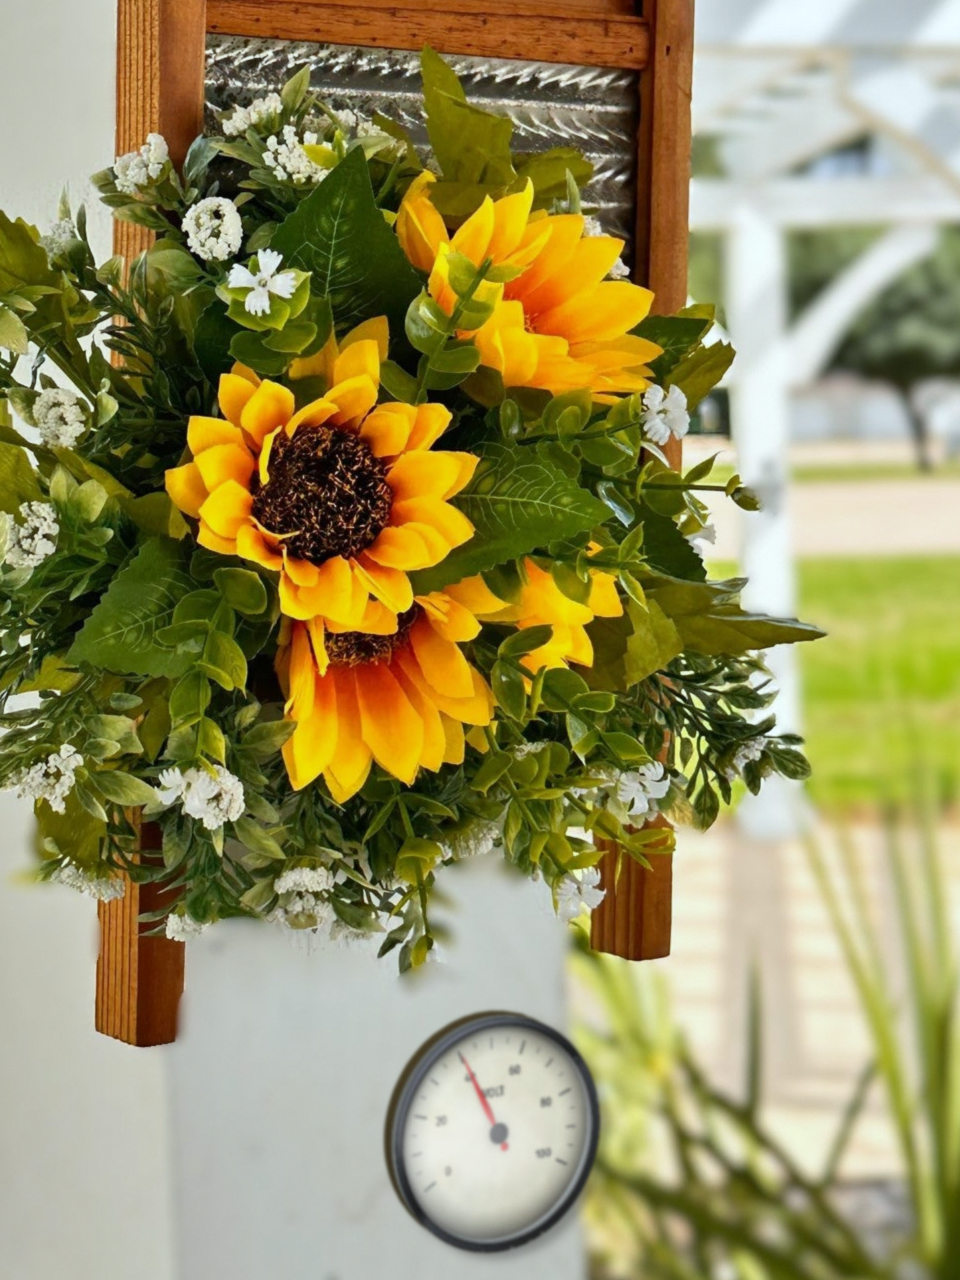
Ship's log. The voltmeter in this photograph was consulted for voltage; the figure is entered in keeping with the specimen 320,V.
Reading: 40,V
